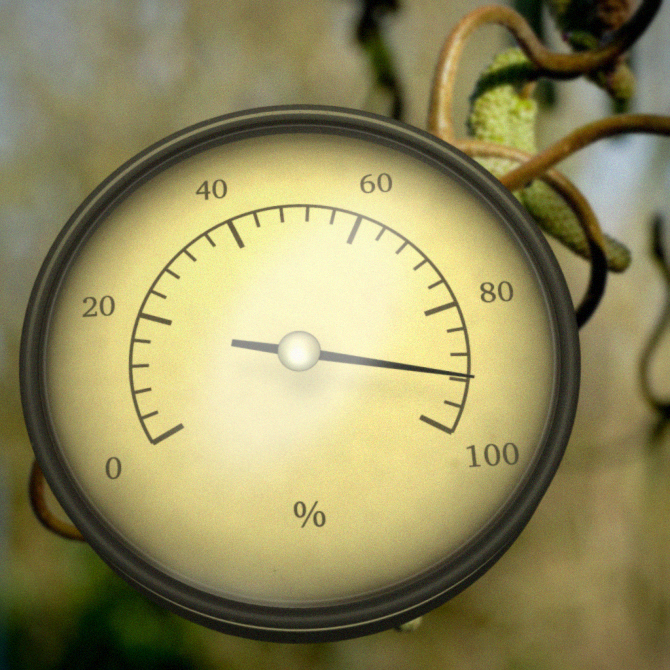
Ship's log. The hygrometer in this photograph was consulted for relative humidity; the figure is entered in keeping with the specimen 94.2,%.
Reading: 92,%
